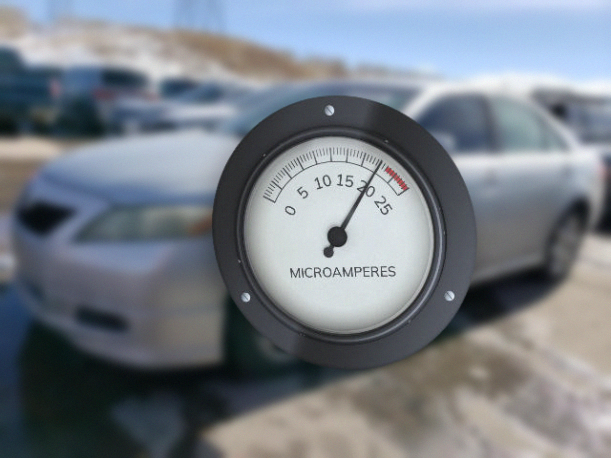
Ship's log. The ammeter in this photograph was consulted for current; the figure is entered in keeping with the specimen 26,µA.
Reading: 20,µA
